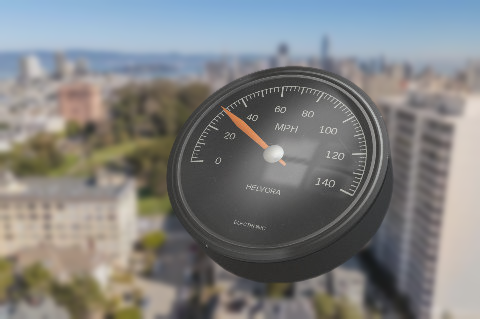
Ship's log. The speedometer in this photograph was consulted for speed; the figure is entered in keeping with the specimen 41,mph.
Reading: 30,mph
